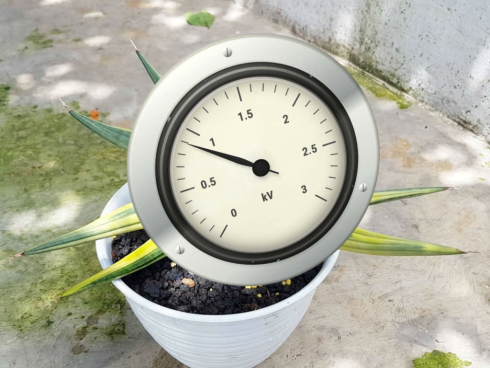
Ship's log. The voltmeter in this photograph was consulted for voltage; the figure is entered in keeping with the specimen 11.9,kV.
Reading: 0.9,kV
